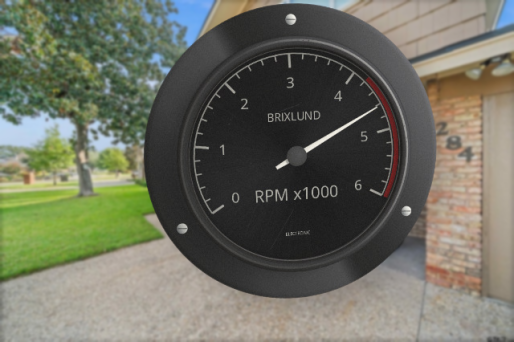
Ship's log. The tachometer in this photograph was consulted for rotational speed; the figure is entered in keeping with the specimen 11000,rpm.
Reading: 4600,rpm
